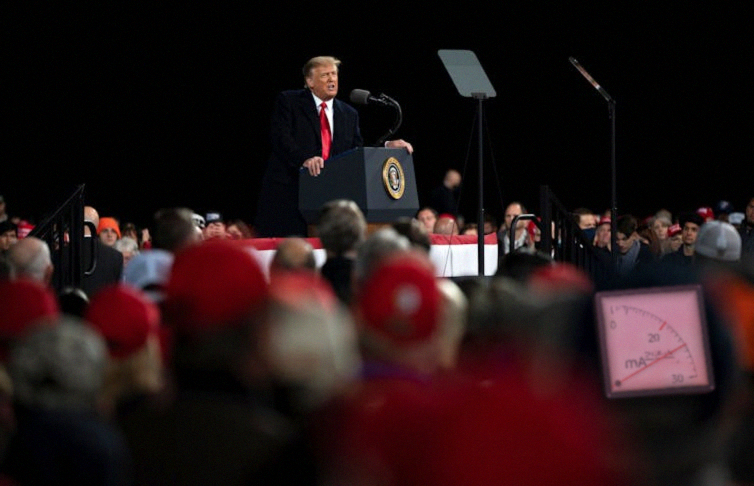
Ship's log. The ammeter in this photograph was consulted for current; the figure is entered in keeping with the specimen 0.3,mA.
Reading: 25,mA
